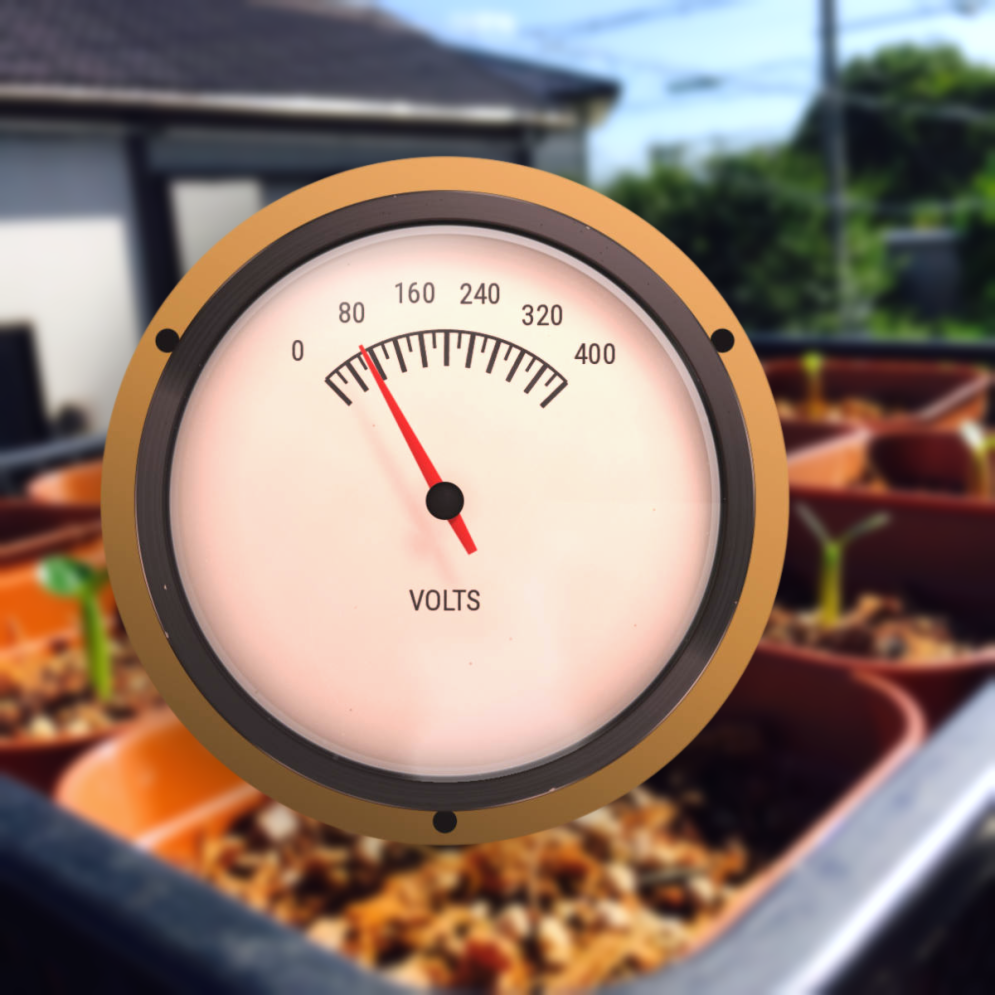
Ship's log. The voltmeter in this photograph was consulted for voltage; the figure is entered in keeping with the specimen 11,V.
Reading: 70,V
